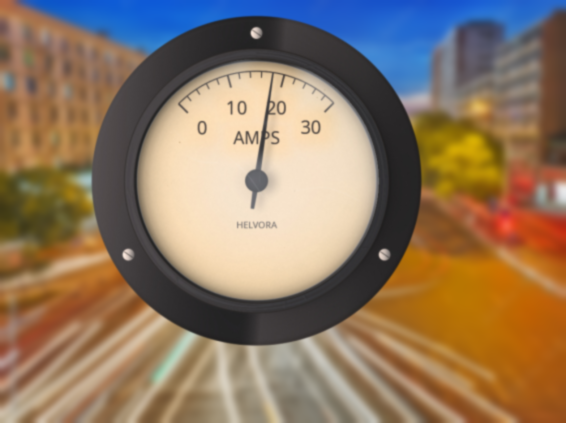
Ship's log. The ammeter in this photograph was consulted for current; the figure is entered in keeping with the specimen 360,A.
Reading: 18,A
